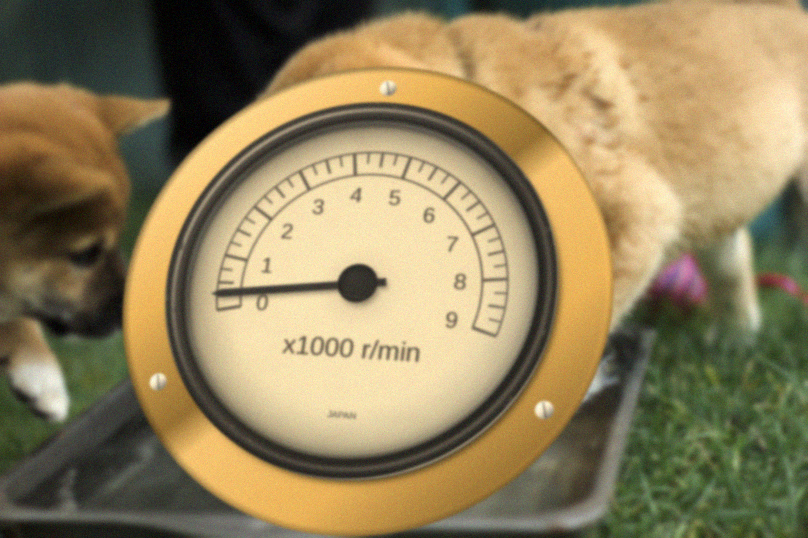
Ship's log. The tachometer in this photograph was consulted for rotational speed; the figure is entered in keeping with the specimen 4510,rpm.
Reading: 250,rpm
